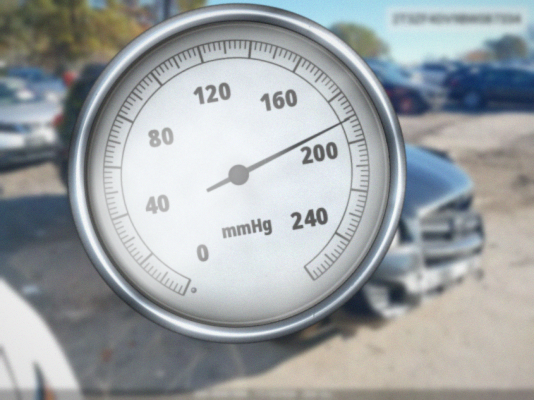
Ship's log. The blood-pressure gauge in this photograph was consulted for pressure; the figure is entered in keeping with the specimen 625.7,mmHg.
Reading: 190,mmHg
